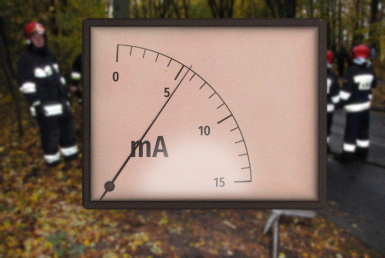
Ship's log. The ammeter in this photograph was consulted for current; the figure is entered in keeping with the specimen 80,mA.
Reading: 5.5,mA
